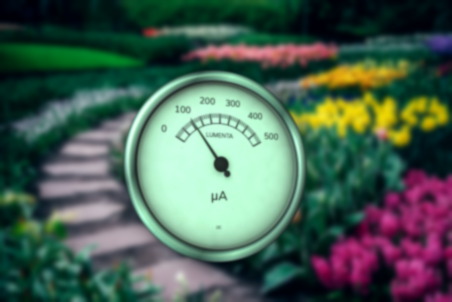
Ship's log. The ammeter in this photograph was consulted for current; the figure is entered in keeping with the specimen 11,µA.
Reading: 100,µA
